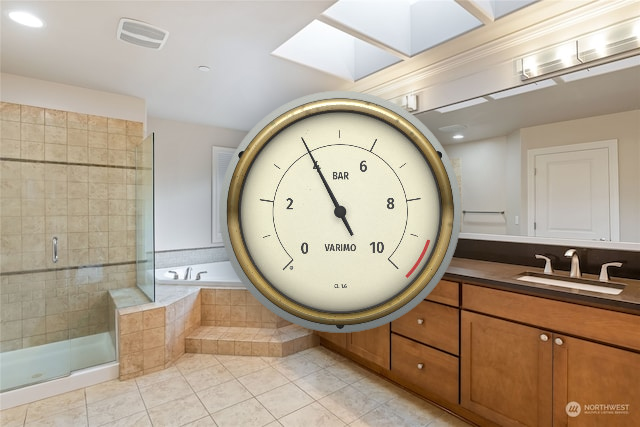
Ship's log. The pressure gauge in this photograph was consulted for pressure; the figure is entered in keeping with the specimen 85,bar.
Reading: 4,bar
